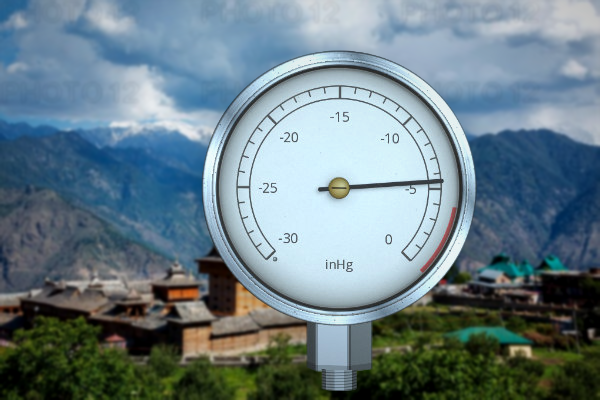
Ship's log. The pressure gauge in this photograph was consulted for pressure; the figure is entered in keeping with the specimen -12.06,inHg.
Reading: -5.5,inHg
